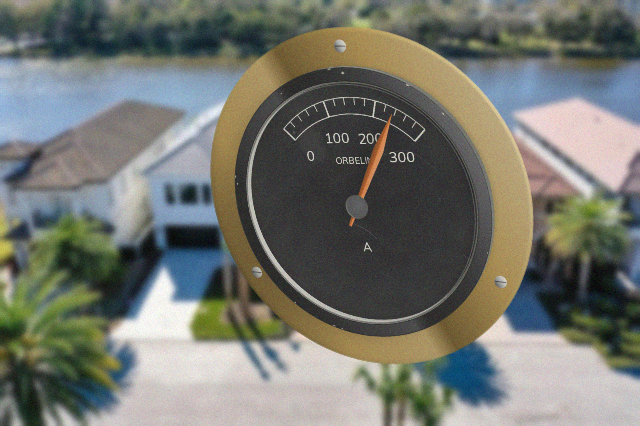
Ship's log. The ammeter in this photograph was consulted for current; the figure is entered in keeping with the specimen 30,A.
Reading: 240,A
